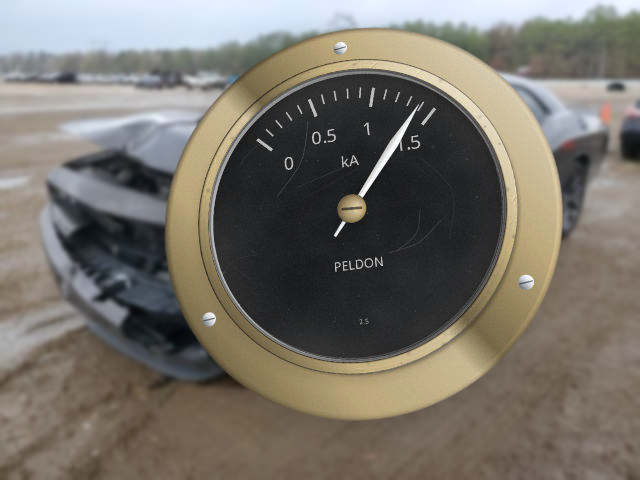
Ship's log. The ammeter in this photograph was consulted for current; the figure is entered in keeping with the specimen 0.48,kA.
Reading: 1.4,kA
